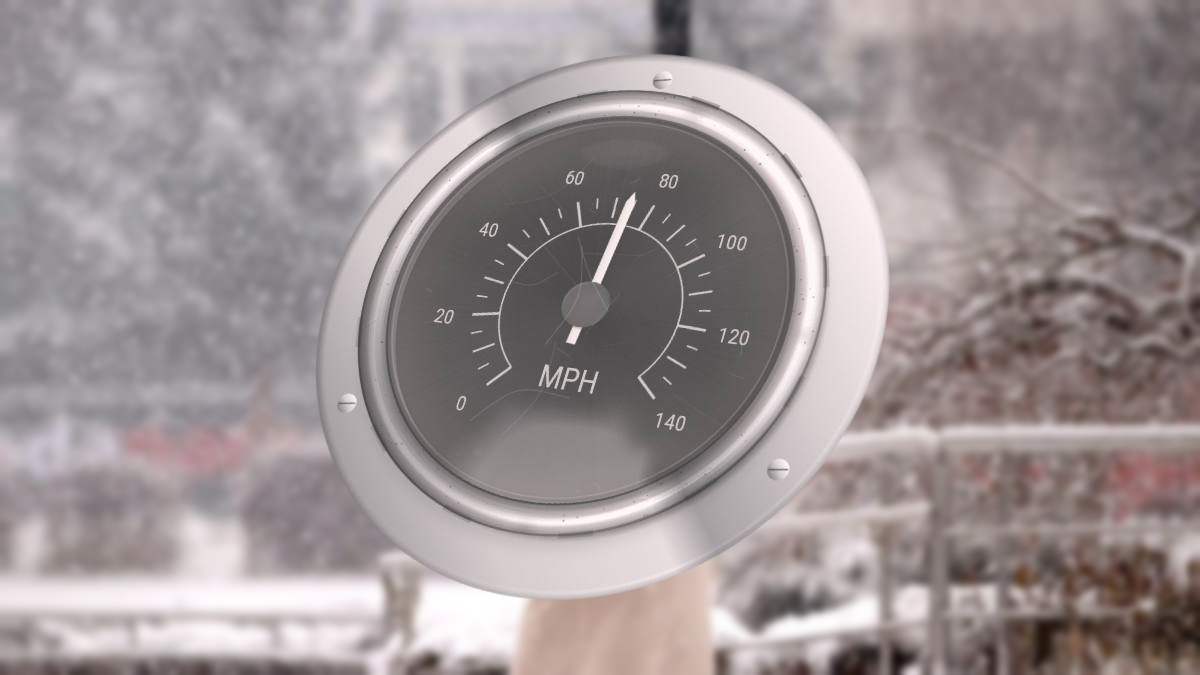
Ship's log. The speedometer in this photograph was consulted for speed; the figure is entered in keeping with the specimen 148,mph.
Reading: 75,mph
